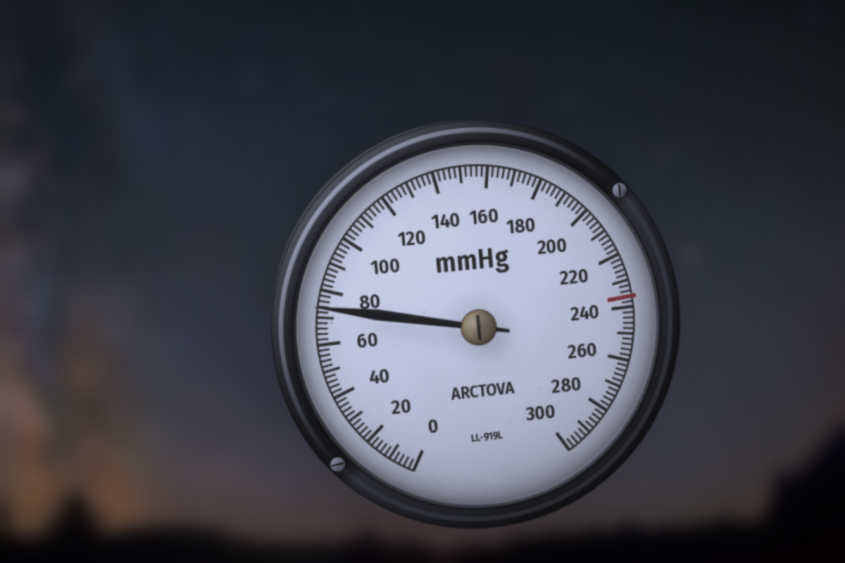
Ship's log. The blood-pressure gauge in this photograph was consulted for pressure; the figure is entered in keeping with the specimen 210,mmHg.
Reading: 74,mmHg
